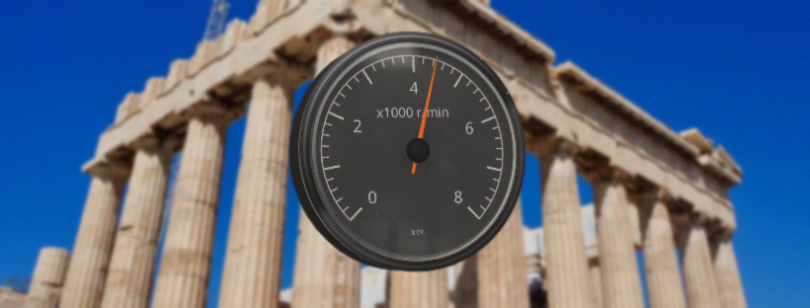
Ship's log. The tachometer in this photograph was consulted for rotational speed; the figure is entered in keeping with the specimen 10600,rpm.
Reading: 4400,rpm
